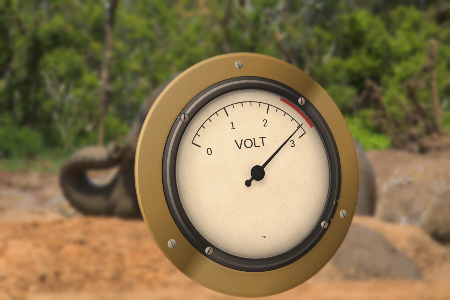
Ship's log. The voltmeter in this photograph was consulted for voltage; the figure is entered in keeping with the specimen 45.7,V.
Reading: 2.8,V
